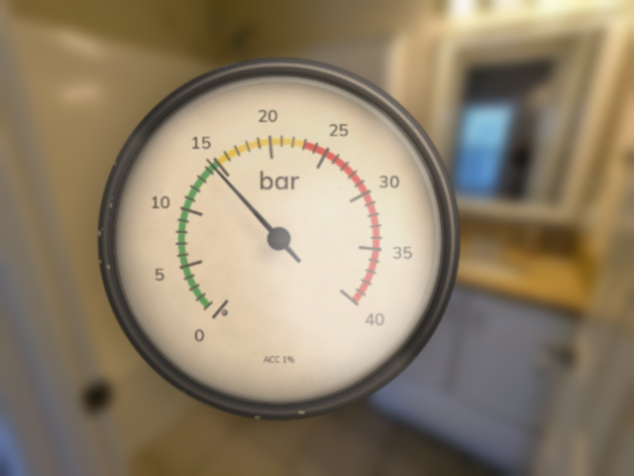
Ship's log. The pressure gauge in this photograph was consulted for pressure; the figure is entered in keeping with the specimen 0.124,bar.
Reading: 14.5,bar
